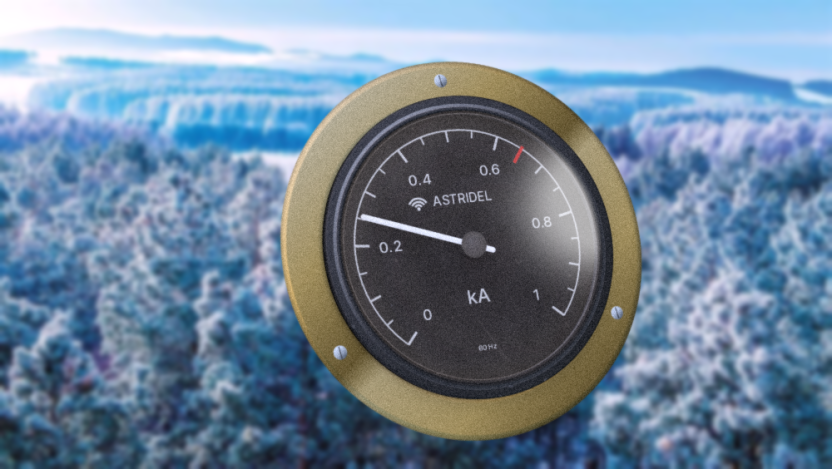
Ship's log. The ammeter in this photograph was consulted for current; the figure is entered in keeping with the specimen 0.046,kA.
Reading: 0.25,kA
